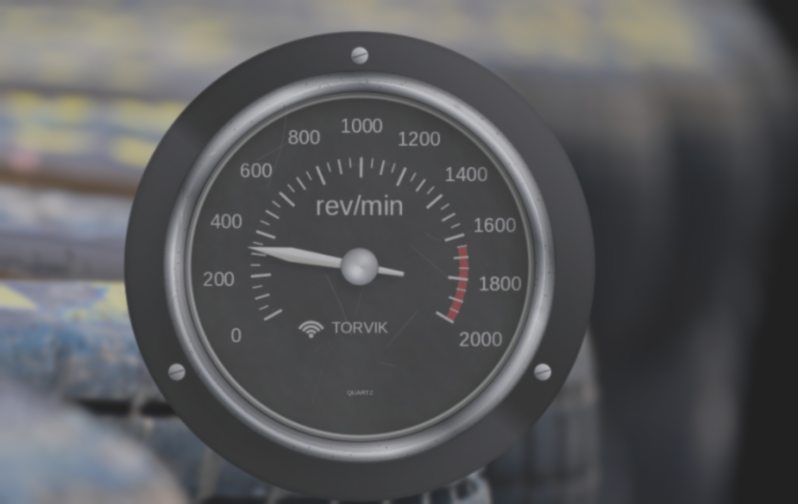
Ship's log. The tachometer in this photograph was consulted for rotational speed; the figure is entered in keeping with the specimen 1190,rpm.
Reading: 325,rpm
